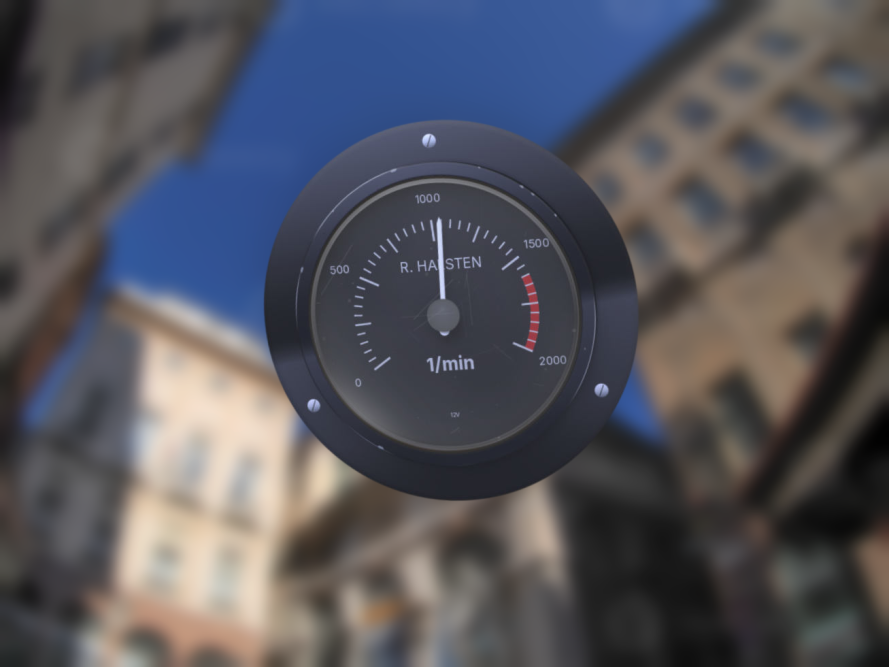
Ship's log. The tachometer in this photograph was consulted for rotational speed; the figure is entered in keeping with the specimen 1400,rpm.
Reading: 1050,rpm
